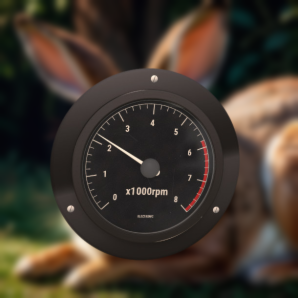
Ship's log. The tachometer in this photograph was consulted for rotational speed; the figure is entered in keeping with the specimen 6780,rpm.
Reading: 2200,rpm
